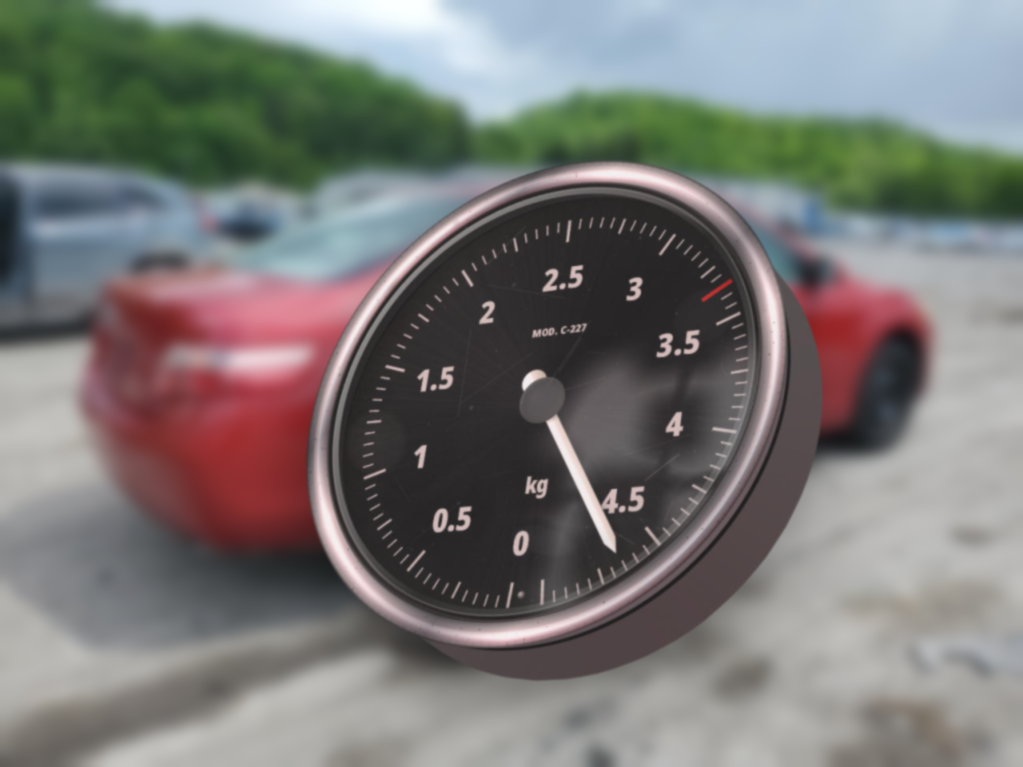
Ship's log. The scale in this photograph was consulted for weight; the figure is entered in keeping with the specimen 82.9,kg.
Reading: 4.65,kg
